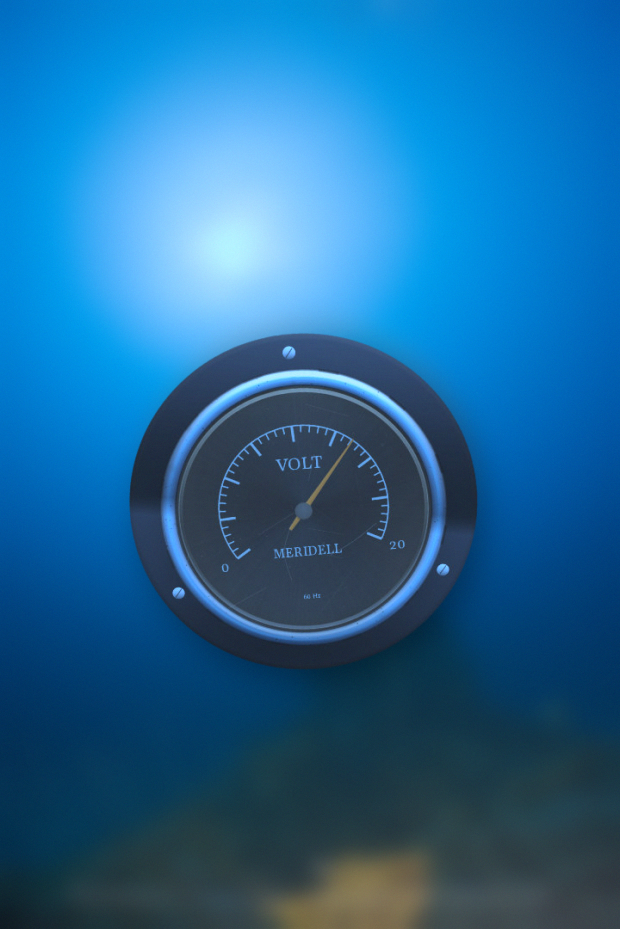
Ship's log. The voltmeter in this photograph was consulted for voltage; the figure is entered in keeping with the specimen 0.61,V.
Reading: 13.5,V
